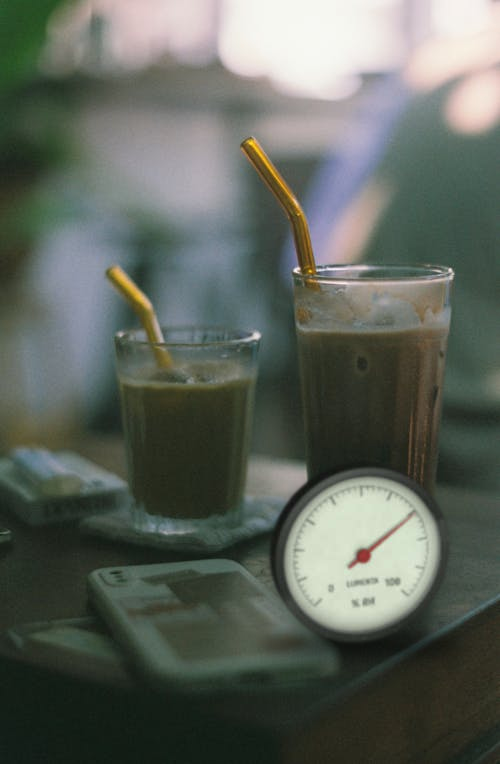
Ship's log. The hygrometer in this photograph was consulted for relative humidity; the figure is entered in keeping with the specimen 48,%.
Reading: 70,%
